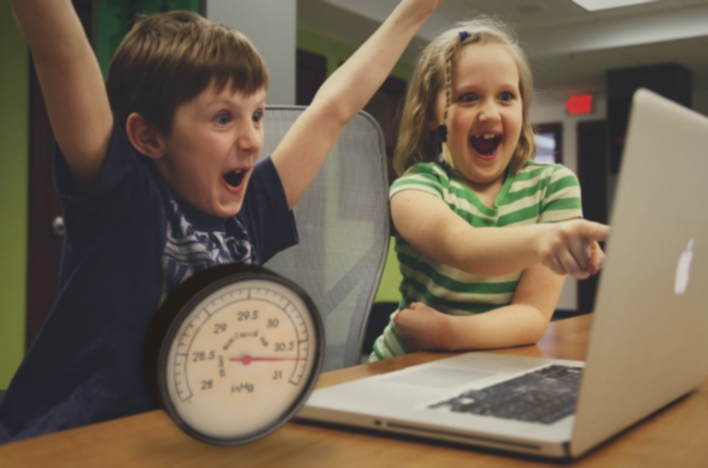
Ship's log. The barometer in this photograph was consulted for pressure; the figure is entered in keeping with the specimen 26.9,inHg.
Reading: 30.7,inHg
